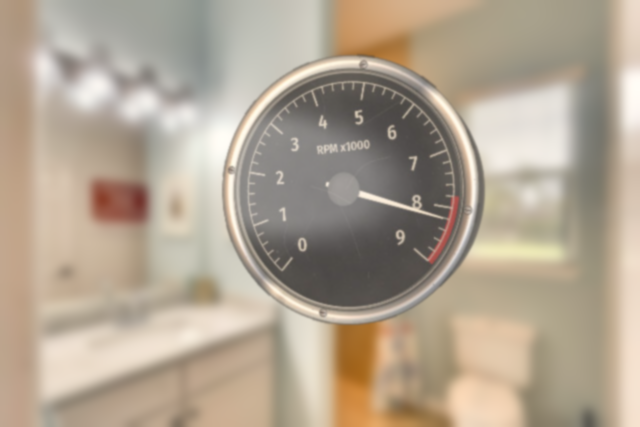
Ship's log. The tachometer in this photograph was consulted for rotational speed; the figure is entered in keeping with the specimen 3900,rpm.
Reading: 8200,rpm
